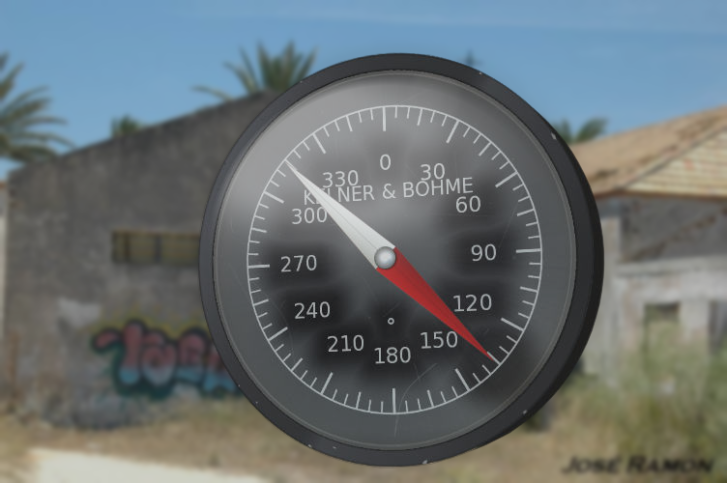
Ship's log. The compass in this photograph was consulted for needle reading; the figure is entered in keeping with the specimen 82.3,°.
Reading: 135,°
